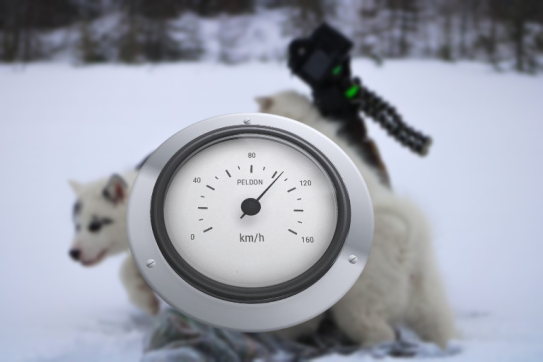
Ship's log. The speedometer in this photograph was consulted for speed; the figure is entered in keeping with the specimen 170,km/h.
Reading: 105,km/h
